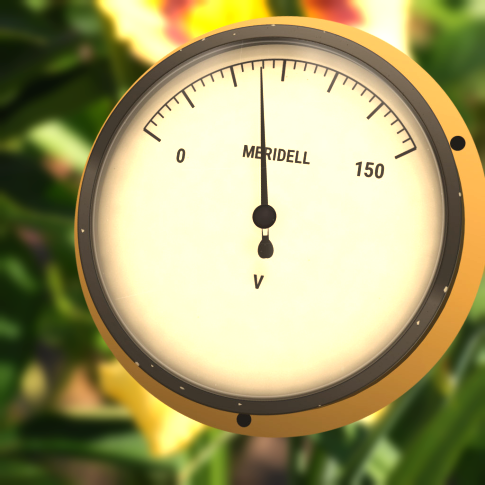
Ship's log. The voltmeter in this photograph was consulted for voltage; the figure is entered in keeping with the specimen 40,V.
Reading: 65,V
